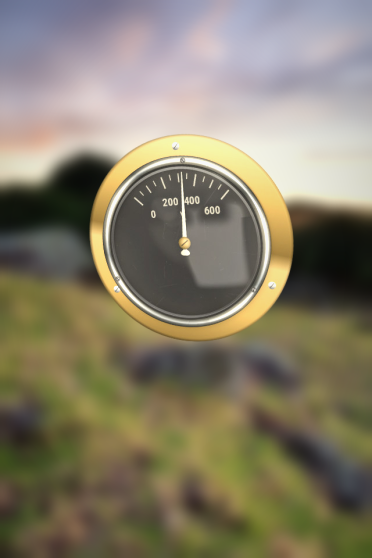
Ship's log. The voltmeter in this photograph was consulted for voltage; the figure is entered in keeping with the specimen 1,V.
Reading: 325,V
